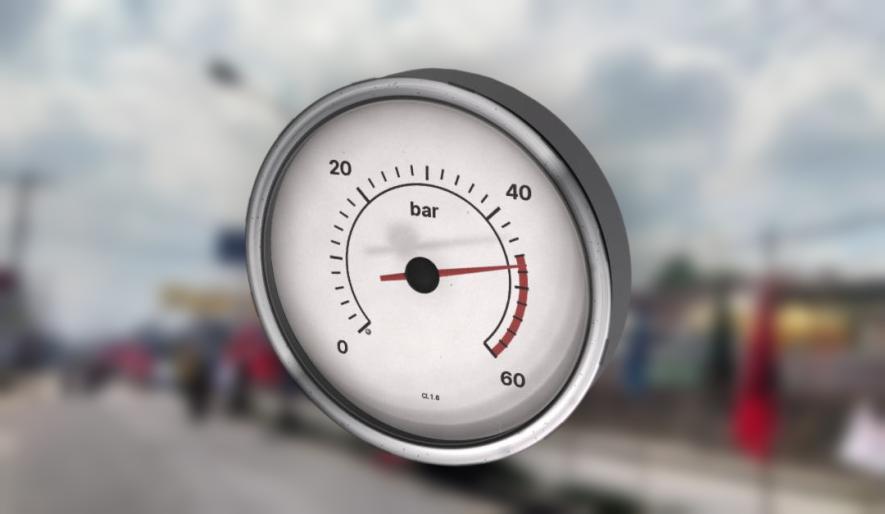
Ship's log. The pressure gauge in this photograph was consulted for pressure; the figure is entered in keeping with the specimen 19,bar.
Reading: 47,bar
